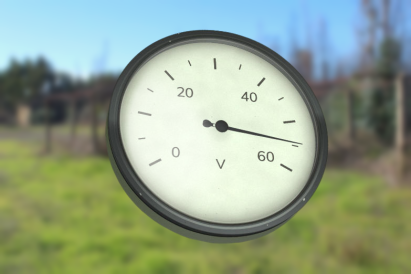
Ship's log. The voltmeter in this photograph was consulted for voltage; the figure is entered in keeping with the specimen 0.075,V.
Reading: 55,V
